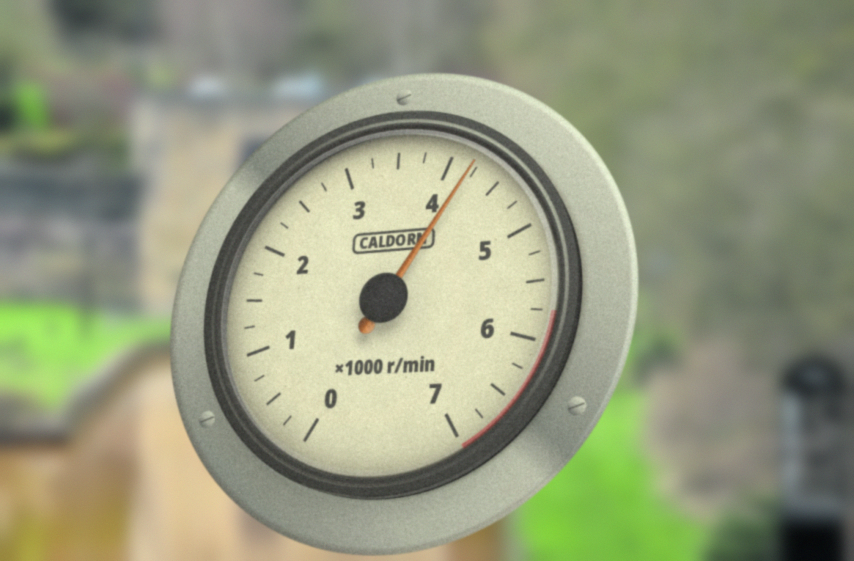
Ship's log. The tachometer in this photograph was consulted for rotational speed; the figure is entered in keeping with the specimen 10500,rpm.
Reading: 4250,rpm
